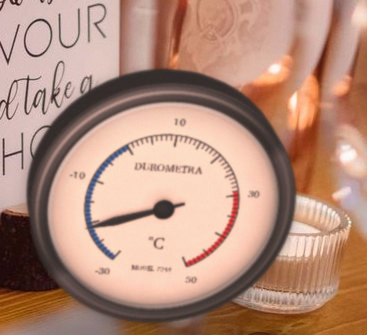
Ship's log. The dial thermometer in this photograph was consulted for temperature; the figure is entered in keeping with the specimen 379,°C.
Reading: -20,°C
